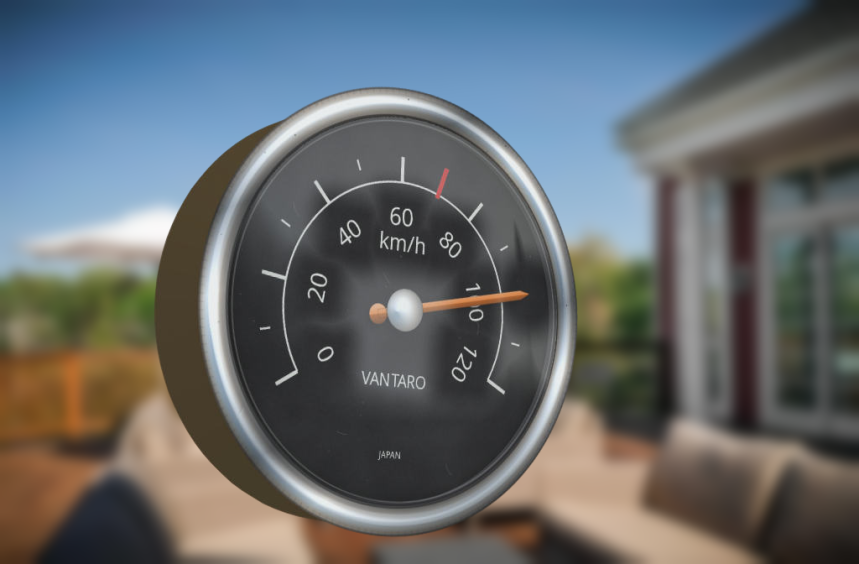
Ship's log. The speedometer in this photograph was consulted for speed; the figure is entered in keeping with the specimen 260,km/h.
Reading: 100,km/h
